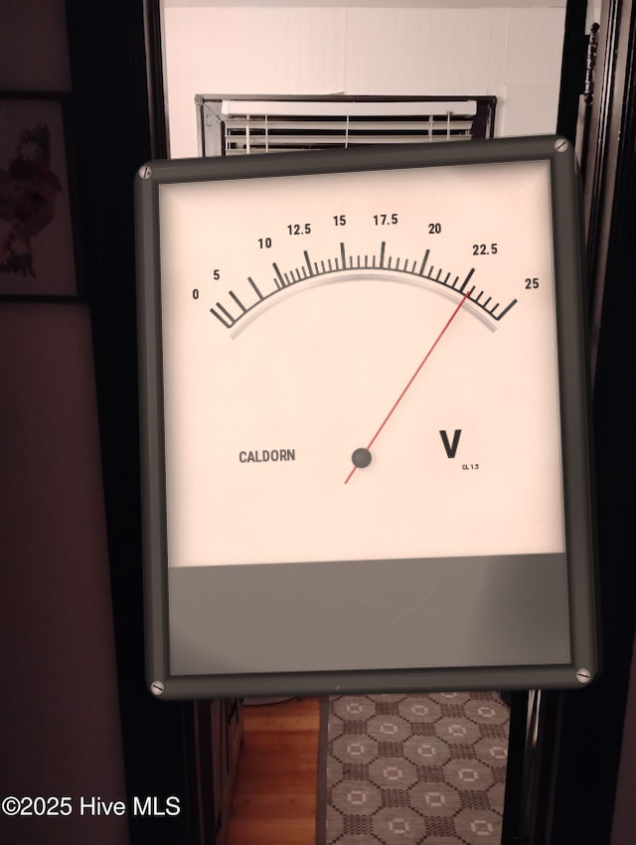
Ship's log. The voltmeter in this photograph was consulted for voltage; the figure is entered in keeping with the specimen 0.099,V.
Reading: 23,V
